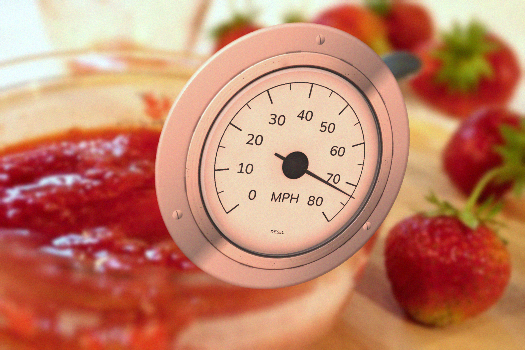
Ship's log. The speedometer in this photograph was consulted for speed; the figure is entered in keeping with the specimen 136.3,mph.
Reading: 72.5,mph
